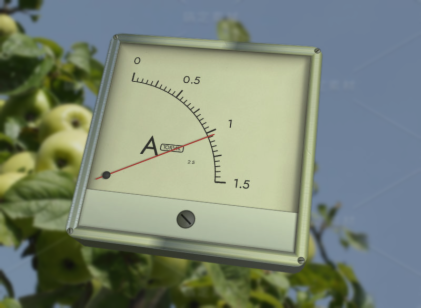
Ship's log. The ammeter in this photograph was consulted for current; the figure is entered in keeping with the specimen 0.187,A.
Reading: 1.05,A
